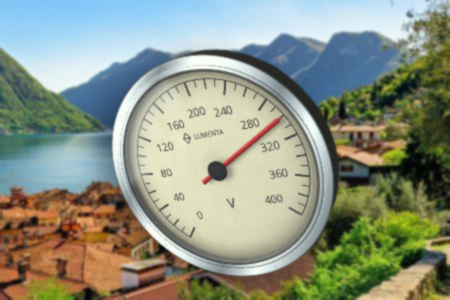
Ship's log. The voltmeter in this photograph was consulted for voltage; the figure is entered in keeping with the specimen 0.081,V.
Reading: 300,V
